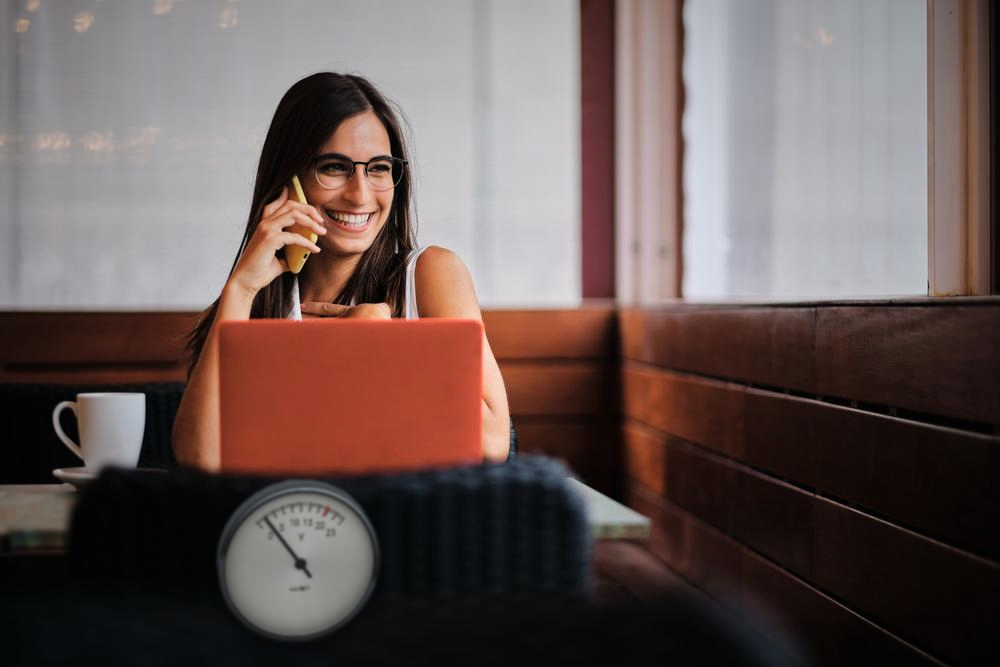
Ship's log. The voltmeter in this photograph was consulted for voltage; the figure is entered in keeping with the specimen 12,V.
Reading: 2.5,V
